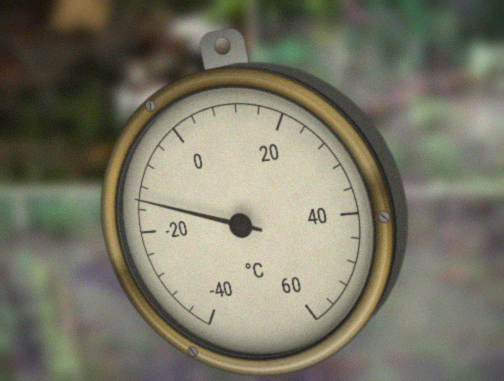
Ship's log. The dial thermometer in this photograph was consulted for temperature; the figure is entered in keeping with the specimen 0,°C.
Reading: -14,°C
